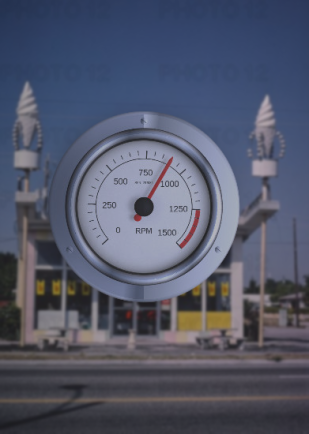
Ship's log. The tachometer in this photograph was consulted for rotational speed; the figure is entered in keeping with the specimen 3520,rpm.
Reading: 900,rpm
